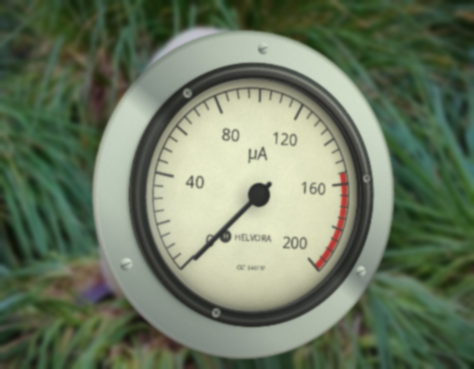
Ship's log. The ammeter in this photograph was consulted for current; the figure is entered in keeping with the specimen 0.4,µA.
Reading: 0,µA
